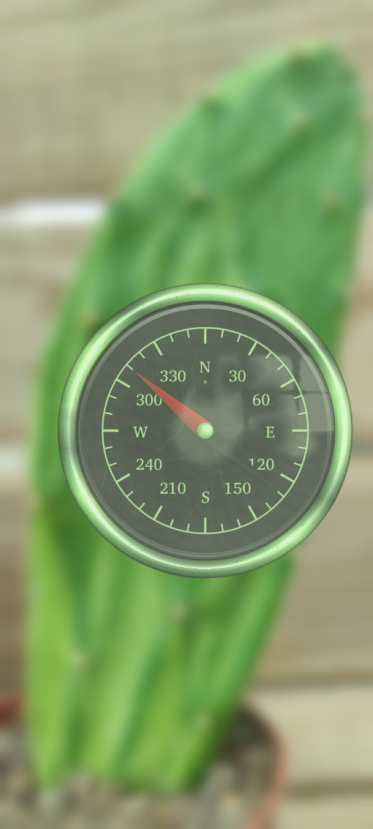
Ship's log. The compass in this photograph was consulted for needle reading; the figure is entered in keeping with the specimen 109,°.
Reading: 310,°
